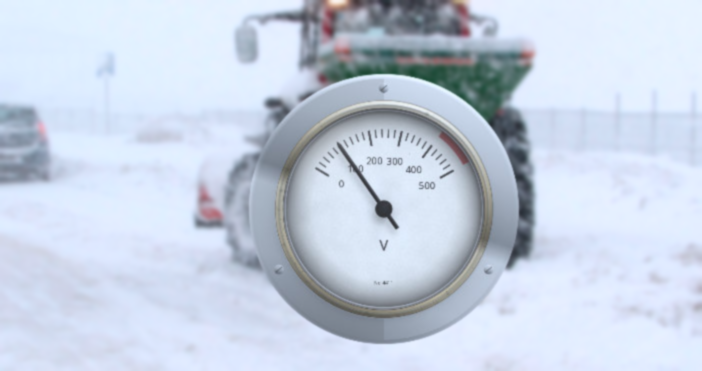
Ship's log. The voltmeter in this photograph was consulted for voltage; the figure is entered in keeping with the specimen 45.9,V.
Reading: 100,V
